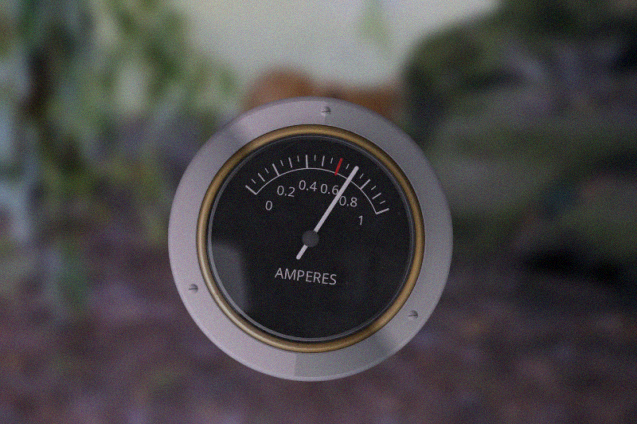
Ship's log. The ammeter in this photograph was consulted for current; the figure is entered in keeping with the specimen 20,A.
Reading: 0.7,A
